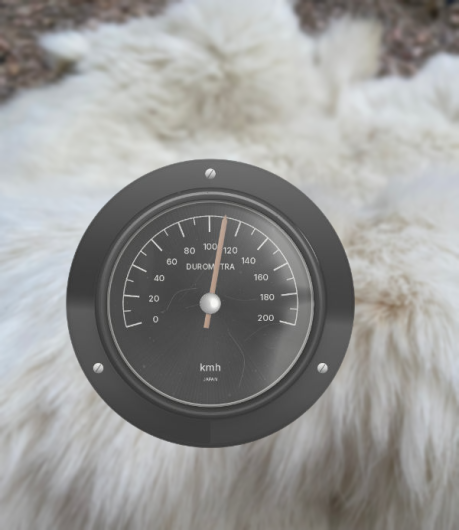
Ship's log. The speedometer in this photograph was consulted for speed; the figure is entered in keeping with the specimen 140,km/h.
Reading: 110,km/h
